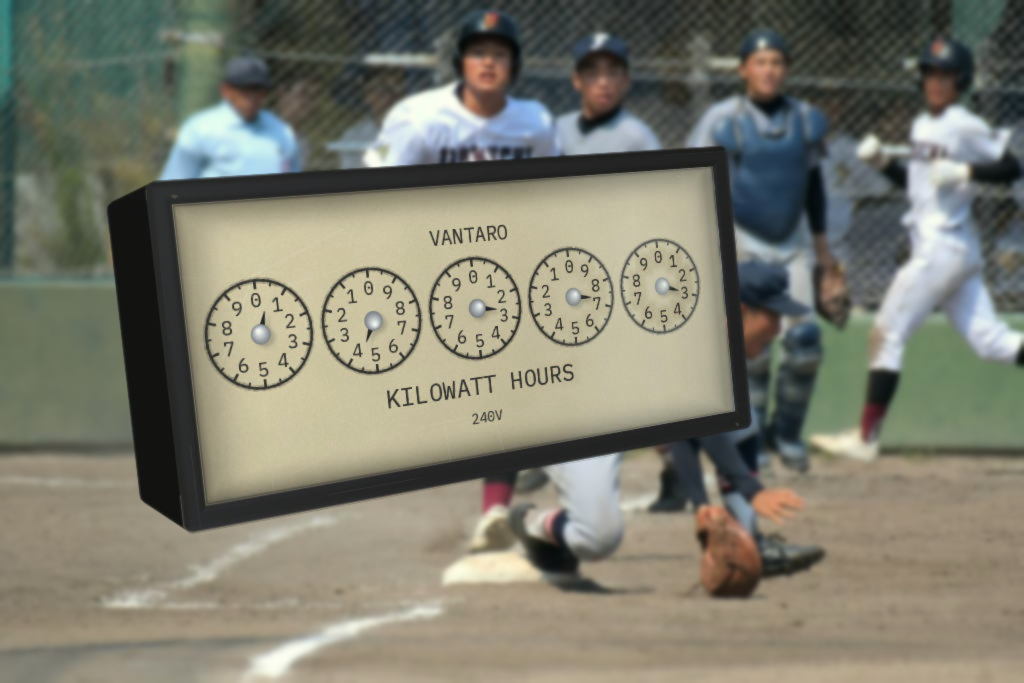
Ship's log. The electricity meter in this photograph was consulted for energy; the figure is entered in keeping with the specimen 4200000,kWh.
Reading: 4273,kWh
